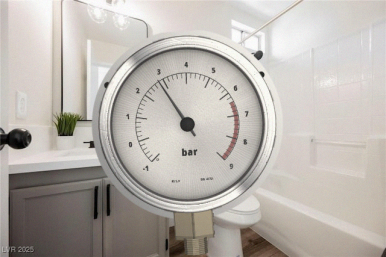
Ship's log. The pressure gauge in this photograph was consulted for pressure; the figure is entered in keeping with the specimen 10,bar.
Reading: 2.8,bar
